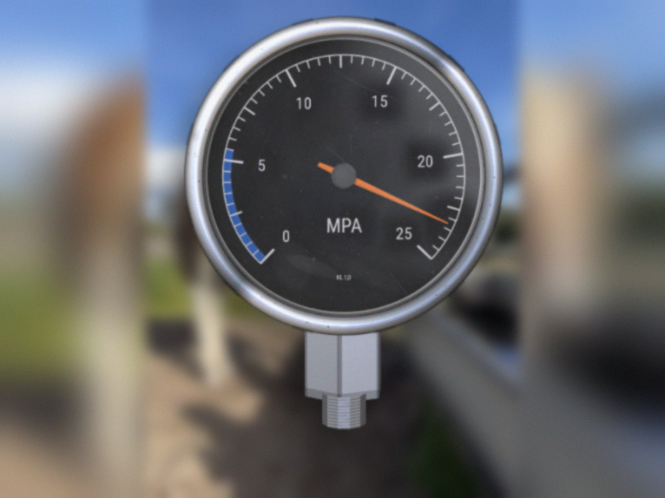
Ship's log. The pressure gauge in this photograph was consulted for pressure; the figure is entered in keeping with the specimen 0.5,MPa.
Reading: 23.25,MPa
